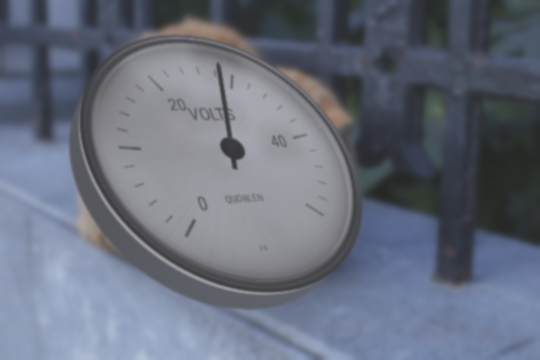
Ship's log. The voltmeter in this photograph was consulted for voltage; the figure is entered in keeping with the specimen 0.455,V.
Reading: 28,V
